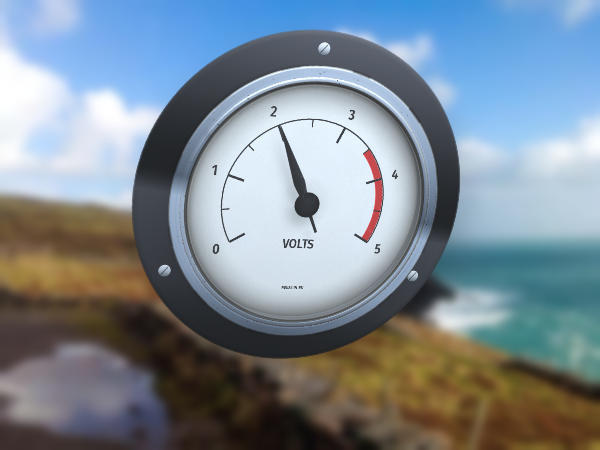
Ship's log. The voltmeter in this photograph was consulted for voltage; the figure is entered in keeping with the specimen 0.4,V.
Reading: 2,V
